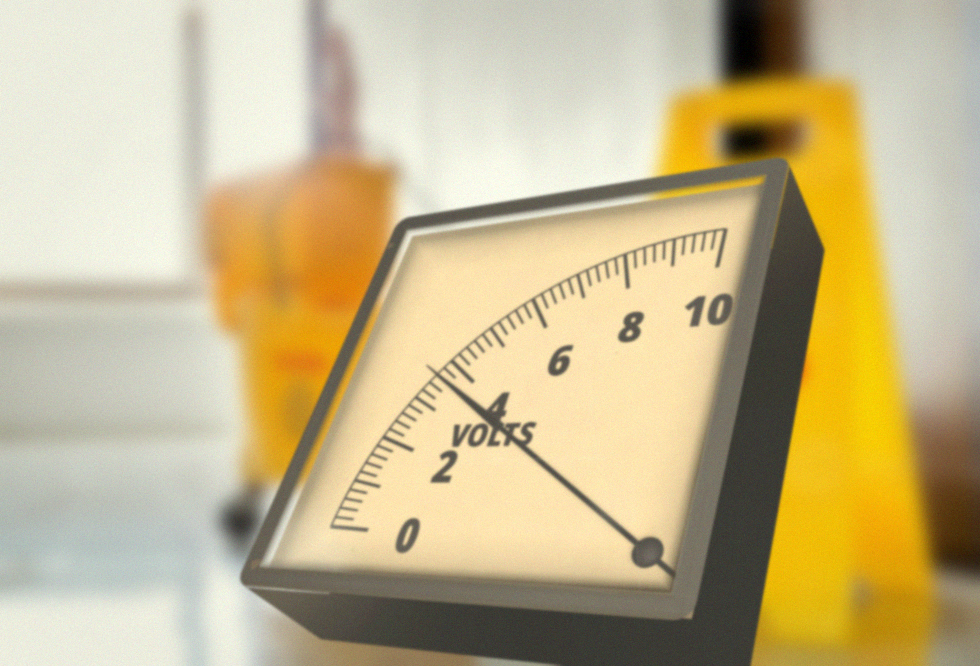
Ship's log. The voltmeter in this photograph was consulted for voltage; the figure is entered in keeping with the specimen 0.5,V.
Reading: 3.6,V
